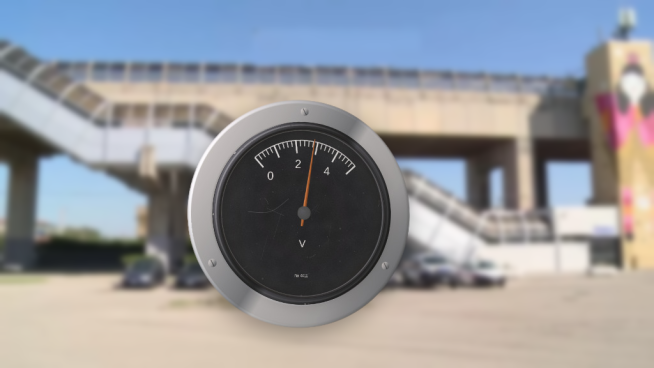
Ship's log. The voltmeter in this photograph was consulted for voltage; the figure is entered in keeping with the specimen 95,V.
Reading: 2.8,V
